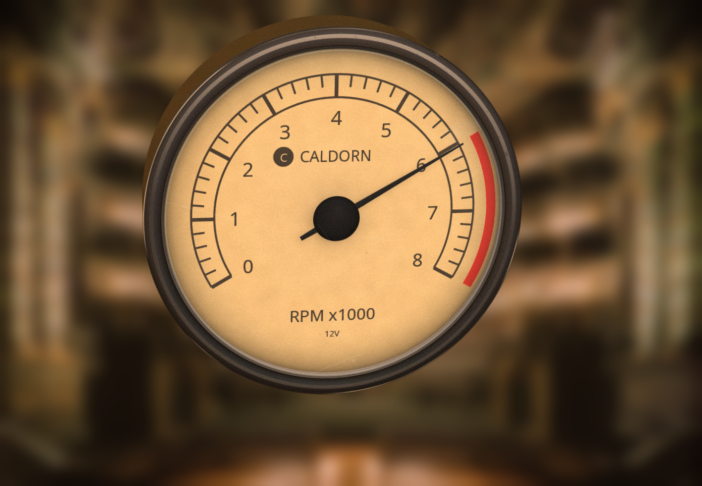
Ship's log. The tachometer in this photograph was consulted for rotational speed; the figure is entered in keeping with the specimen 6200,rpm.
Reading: 6000,rpm
